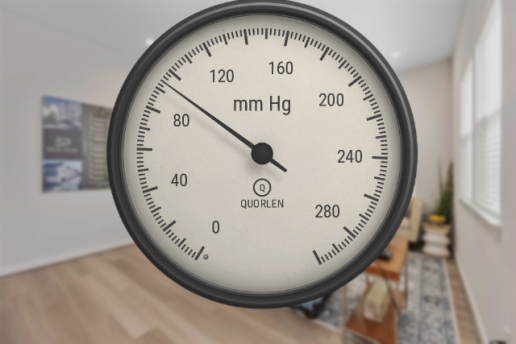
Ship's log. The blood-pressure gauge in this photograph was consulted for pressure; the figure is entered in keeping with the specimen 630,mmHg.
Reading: 94,mmHg
